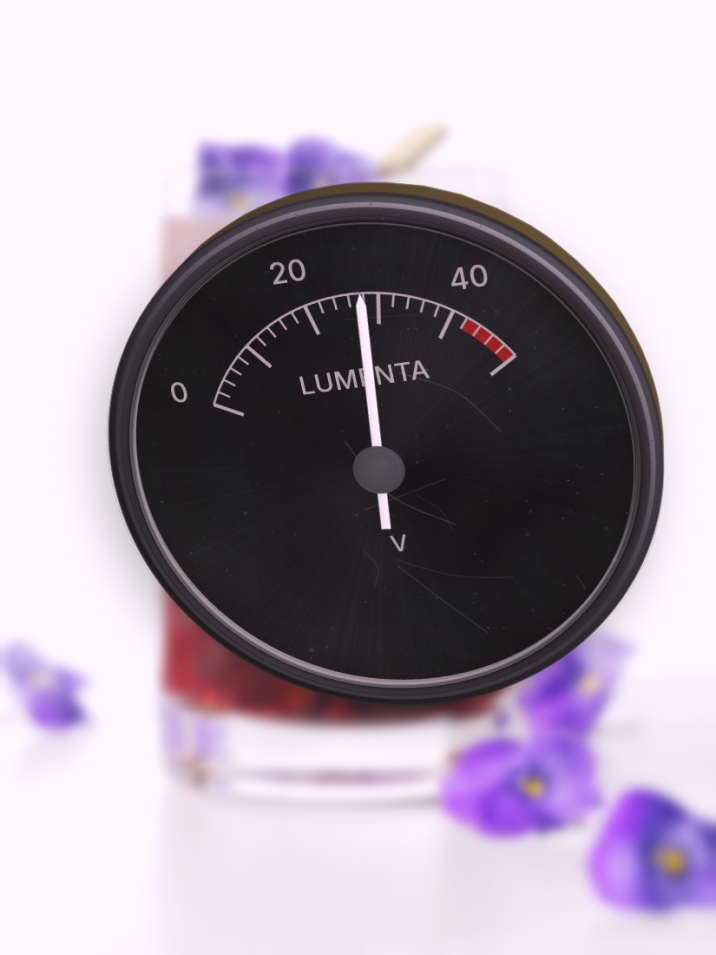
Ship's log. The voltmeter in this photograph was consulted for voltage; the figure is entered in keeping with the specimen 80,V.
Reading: 28,V
